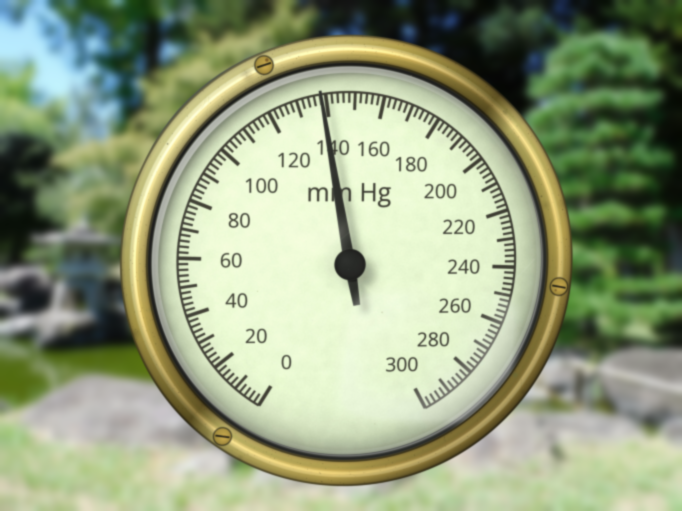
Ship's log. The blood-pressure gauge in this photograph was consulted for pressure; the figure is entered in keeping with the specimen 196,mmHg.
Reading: 138,mmHg
